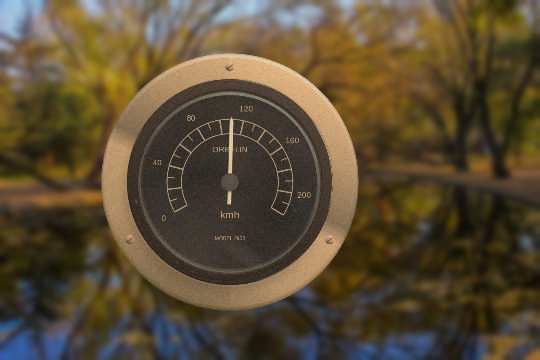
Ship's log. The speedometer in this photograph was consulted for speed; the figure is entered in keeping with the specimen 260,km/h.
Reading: 110,km/h
